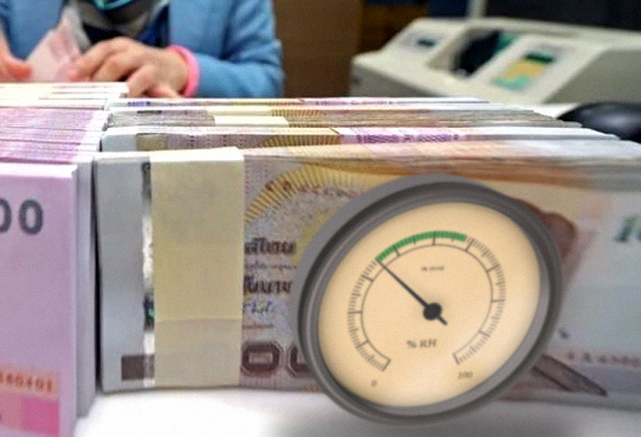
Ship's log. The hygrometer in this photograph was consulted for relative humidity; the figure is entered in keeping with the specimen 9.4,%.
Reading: 35,%
